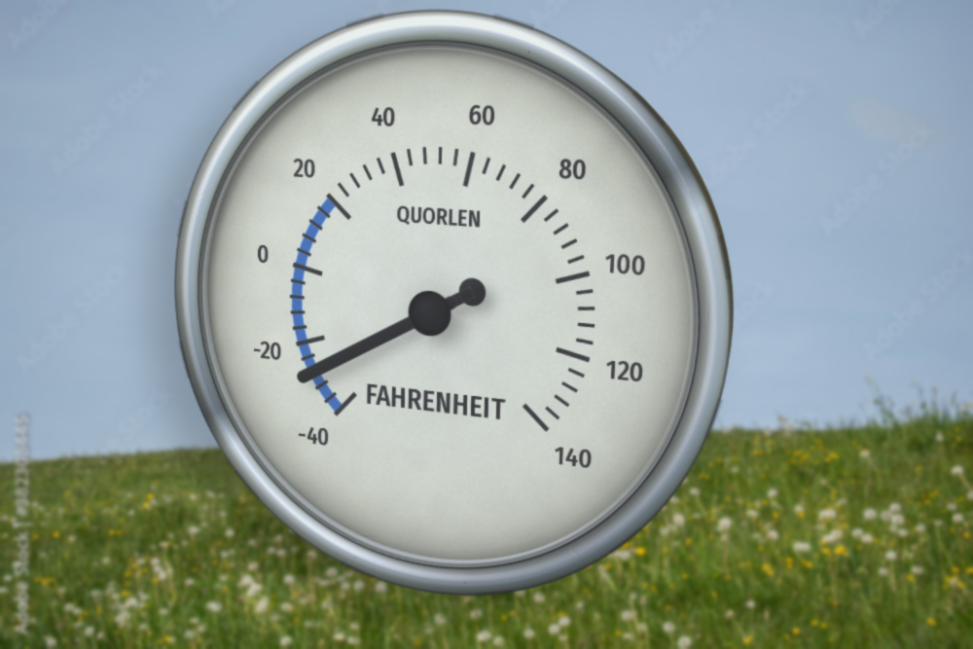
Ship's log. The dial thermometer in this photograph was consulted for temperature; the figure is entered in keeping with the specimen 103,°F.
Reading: -28,°F
